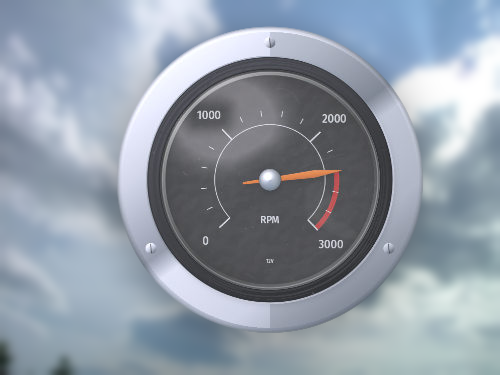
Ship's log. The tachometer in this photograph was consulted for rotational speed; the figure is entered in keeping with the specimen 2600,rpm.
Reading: 2400,rpm
